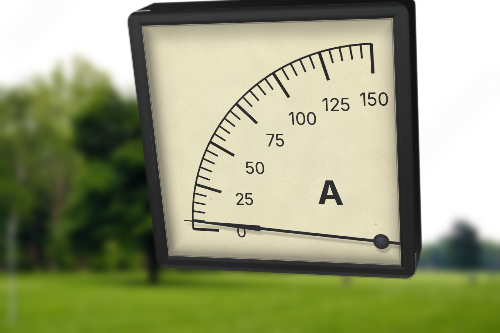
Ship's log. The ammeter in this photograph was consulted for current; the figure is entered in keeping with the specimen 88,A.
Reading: 5,A
